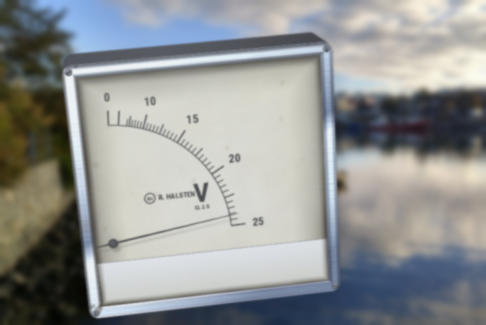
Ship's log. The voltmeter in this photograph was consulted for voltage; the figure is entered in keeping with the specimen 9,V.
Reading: 24,V
